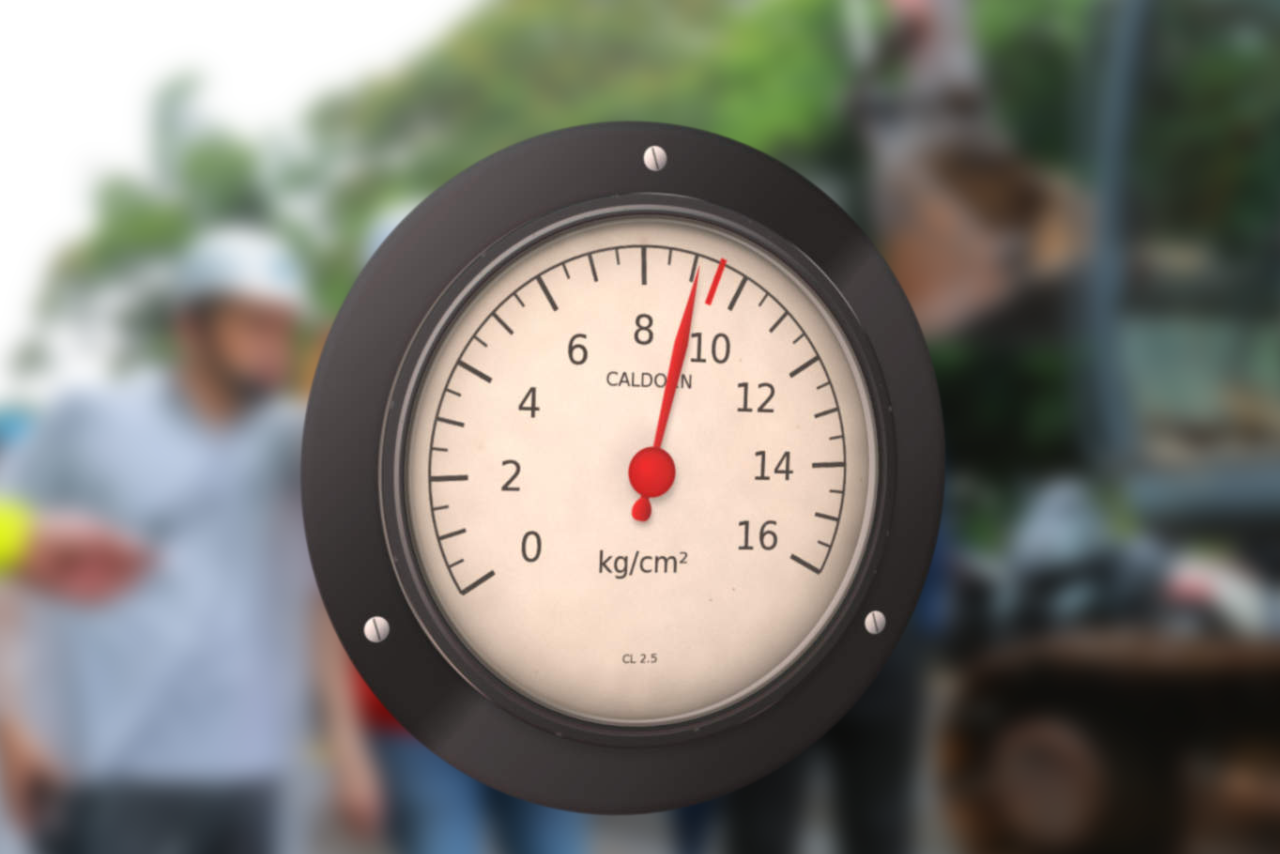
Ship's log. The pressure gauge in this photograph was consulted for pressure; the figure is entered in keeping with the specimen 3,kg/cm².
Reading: 9,kg/cm²
